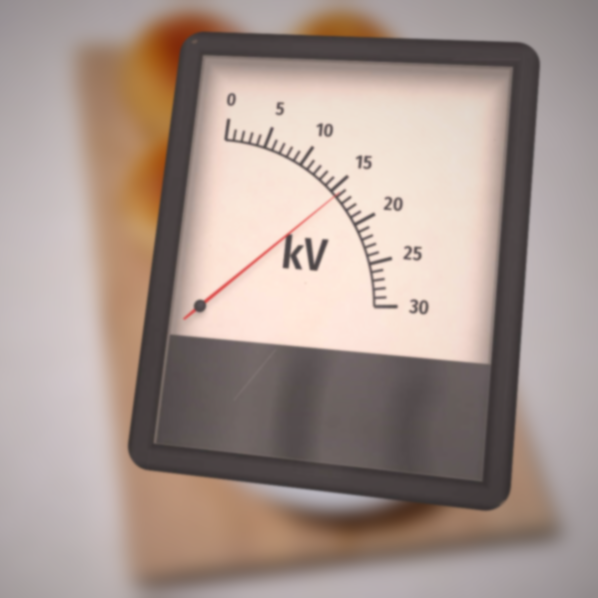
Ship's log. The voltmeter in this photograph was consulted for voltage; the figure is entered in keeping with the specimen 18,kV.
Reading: 16,kV
